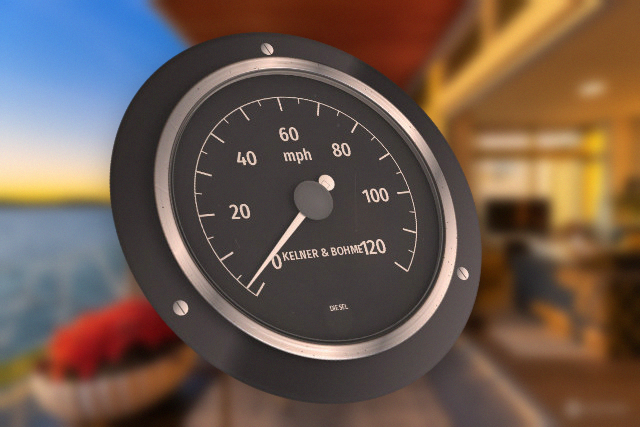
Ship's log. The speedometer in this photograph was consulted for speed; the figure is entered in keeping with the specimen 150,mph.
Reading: 2.5,mph
